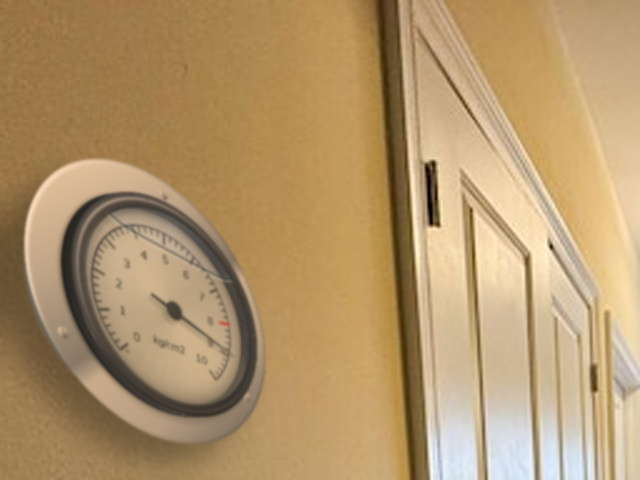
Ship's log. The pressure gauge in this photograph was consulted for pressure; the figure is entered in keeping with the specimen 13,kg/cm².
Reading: 9,kg/cm²
